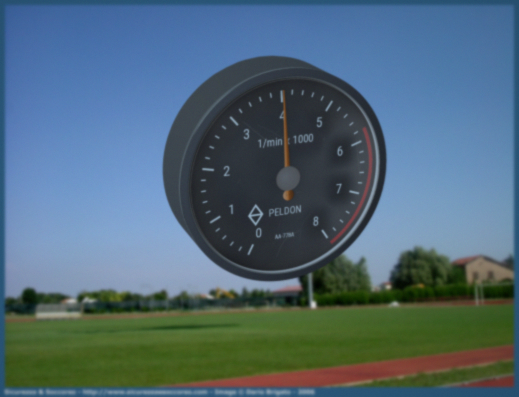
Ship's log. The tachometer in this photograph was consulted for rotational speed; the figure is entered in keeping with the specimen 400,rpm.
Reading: 4000,rpm
